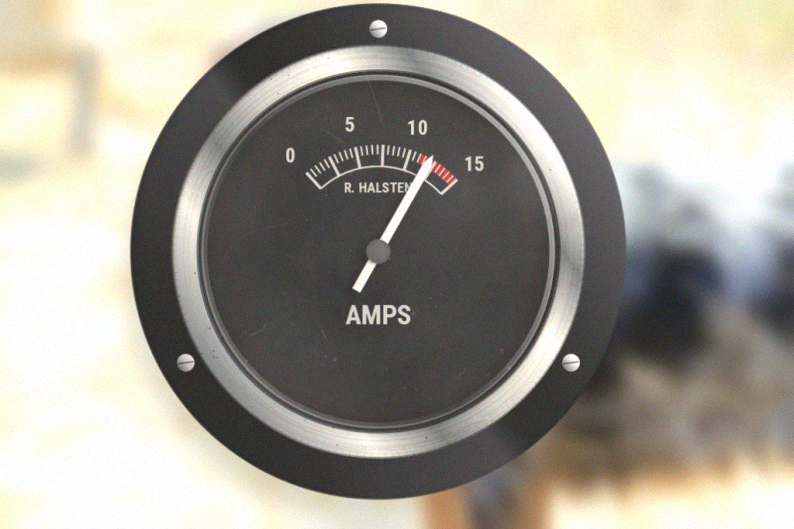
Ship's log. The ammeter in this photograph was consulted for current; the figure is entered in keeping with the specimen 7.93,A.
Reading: 12,A
